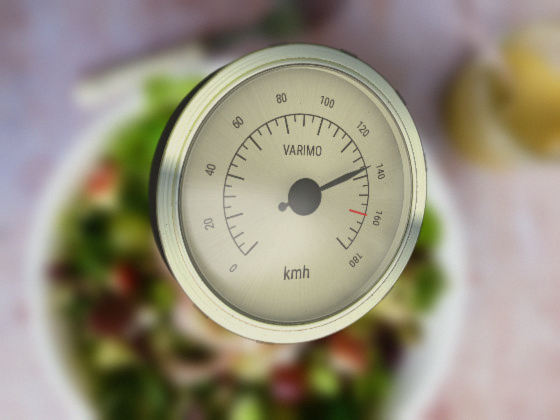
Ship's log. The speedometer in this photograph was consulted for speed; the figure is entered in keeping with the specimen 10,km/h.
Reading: 135,km/h
